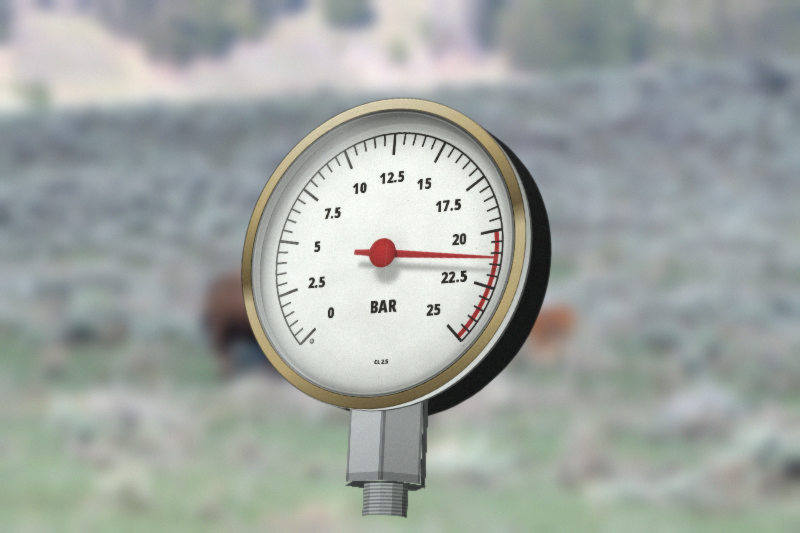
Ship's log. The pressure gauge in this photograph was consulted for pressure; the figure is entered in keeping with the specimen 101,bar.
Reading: 21.25,bar
